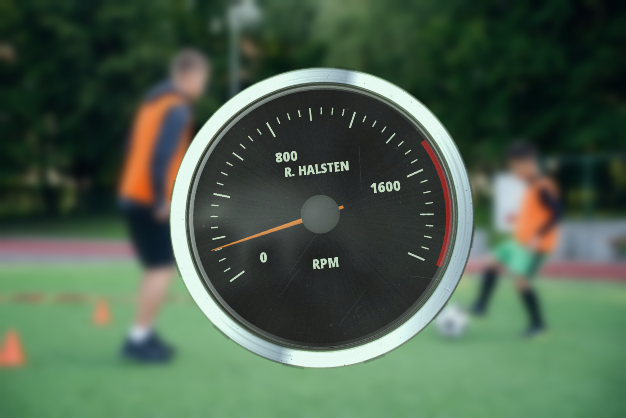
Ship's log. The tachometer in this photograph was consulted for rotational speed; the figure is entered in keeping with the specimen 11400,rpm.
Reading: 150,rpm
